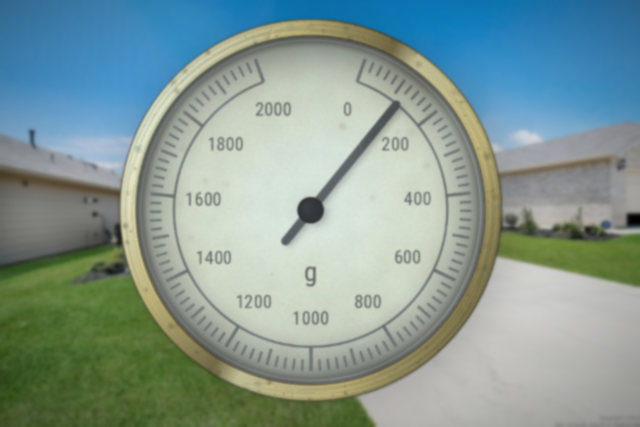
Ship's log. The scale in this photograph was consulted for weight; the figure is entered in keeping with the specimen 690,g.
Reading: 120,g
